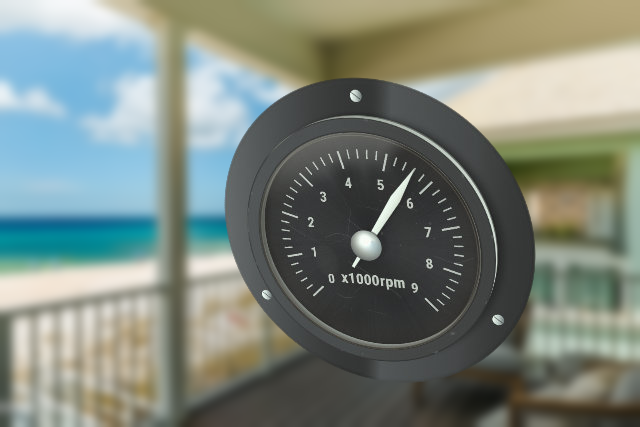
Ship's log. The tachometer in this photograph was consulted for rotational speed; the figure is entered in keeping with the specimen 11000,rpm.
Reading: 5600,rpm
